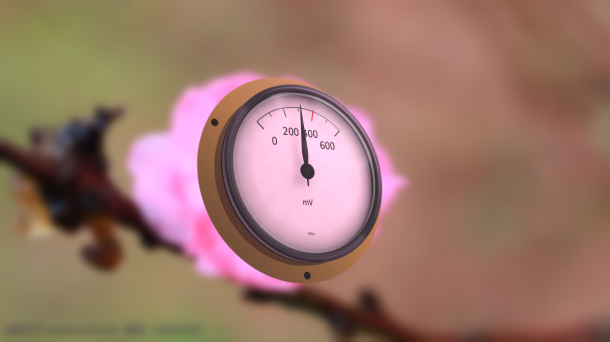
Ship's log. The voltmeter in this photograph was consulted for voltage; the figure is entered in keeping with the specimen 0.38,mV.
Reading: 300,mV
